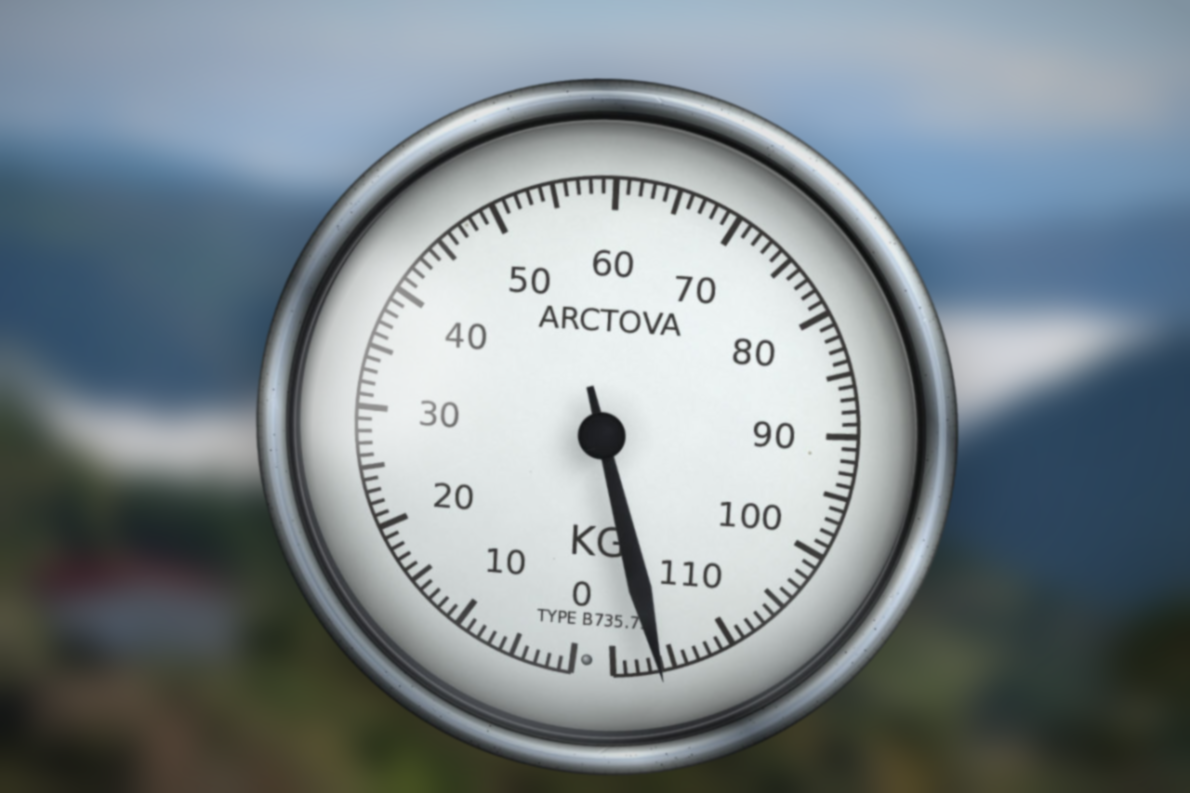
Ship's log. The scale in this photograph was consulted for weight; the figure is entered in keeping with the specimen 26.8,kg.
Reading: 116,kg
